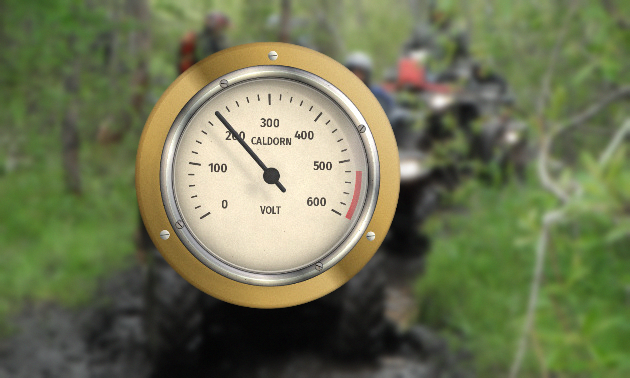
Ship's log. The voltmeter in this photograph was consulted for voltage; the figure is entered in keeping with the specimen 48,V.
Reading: 200,V
